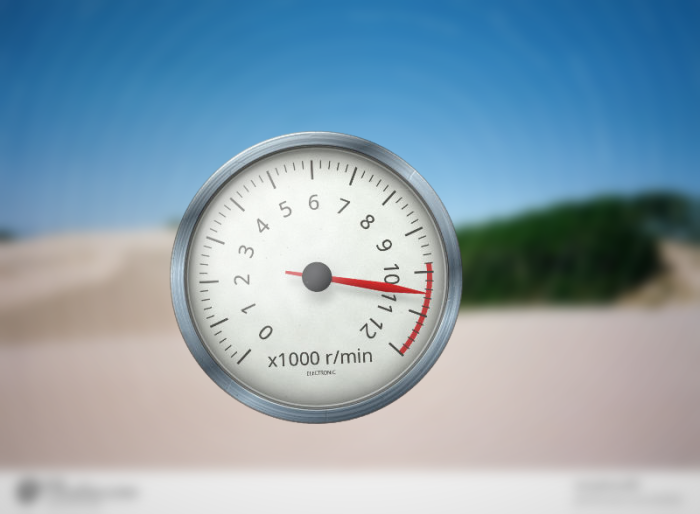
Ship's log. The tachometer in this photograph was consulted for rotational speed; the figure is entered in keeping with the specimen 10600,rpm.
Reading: 10500,rpm
